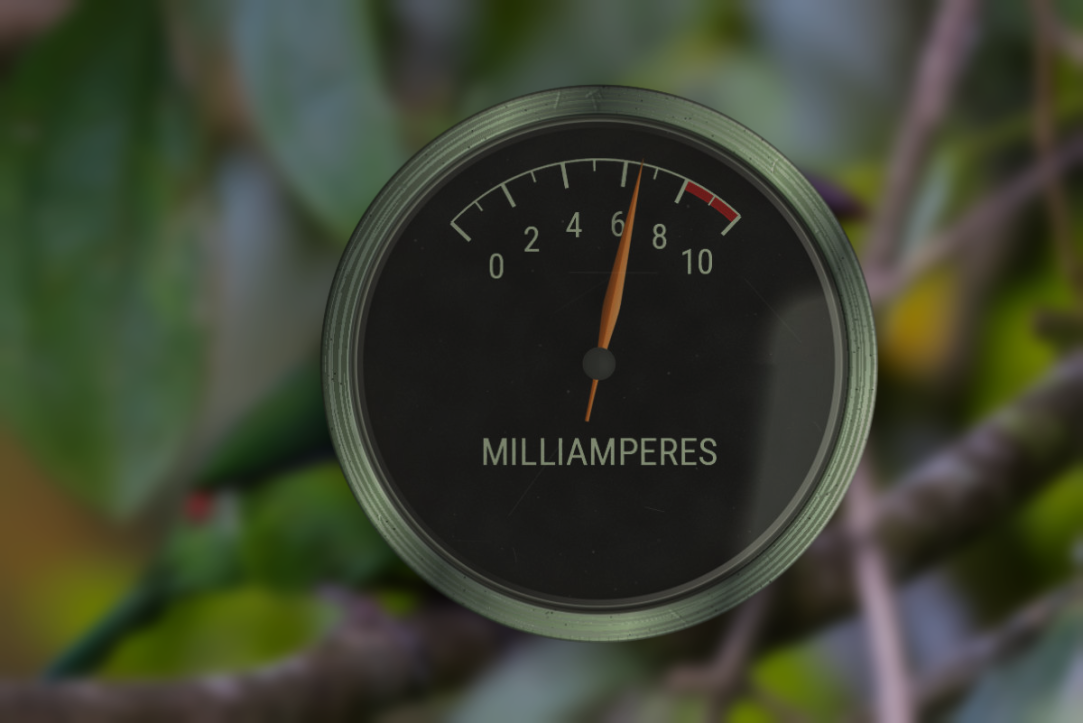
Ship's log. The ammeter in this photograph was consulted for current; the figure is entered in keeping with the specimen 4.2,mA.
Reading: 6.5,mA
